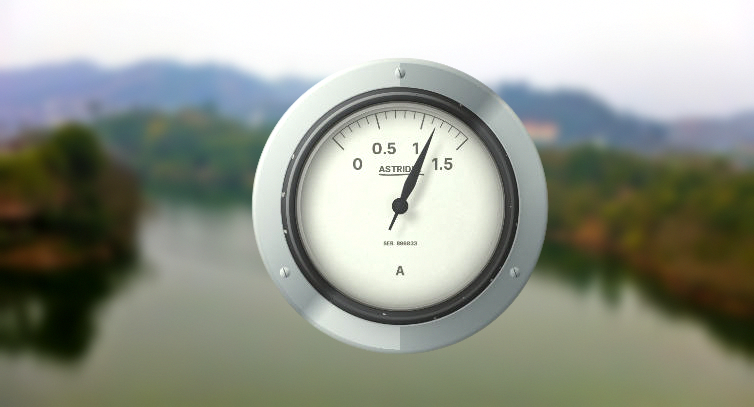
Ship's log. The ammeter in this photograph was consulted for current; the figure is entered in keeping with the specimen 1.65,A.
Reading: 1.15,A
